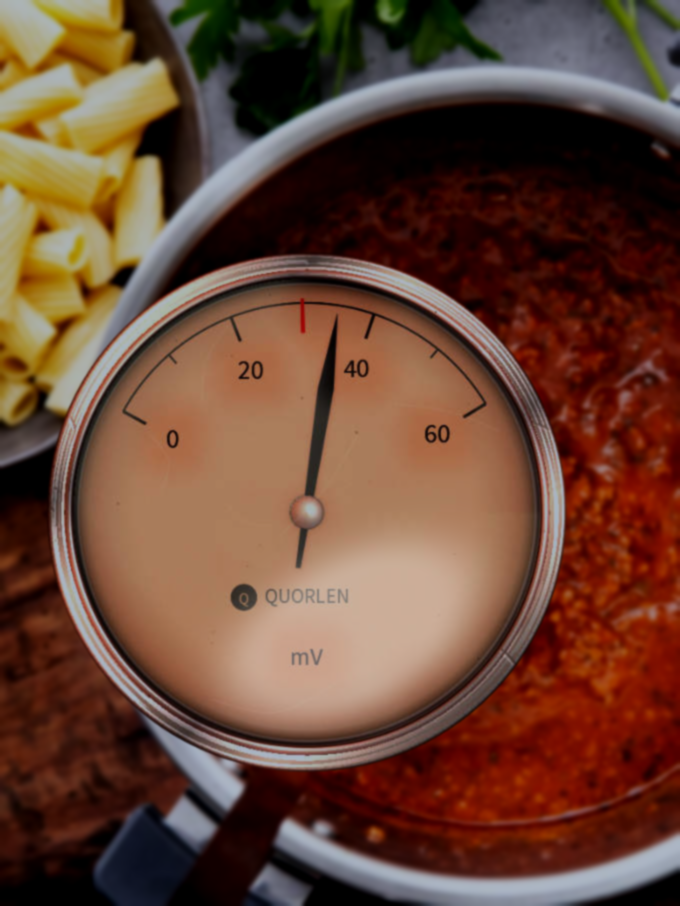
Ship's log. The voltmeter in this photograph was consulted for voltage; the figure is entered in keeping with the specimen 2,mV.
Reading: 35,mV
